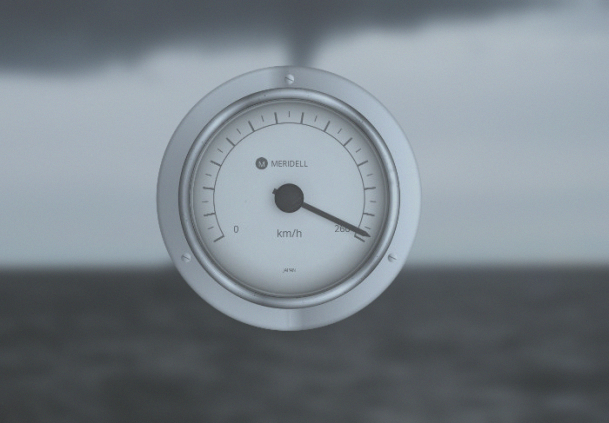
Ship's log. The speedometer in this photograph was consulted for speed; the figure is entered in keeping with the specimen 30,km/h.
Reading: 255,km/h
